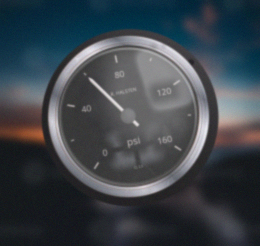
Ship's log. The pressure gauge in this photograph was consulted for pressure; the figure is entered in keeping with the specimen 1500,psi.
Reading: 60,psi
